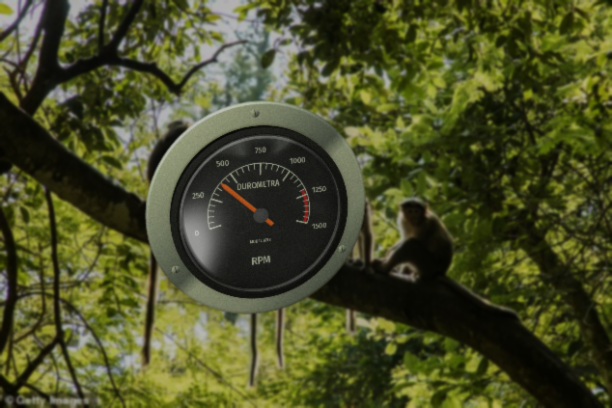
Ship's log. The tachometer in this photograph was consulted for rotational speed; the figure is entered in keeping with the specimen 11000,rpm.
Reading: 400,rpm
